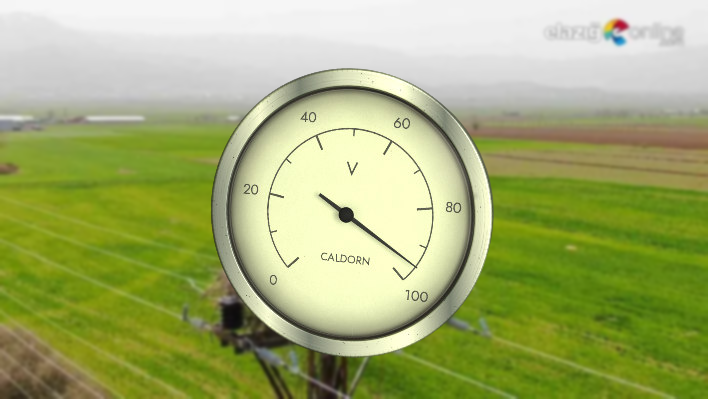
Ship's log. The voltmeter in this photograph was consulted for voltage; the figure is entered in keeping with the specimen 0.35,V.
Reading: 95,V
